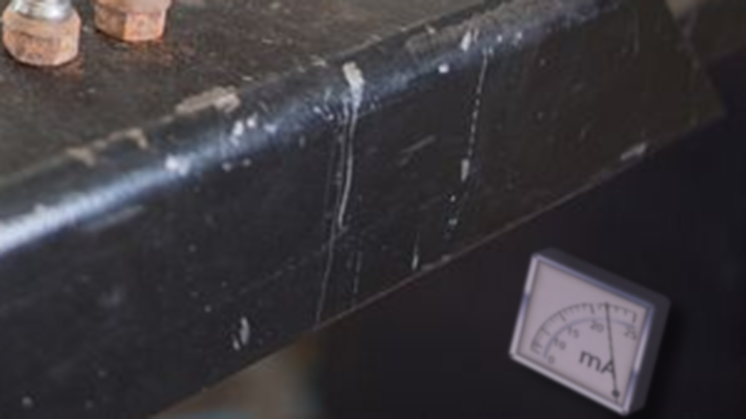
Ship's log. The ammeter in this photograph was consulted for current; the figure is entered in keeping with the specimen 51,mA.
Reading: 22,mA
